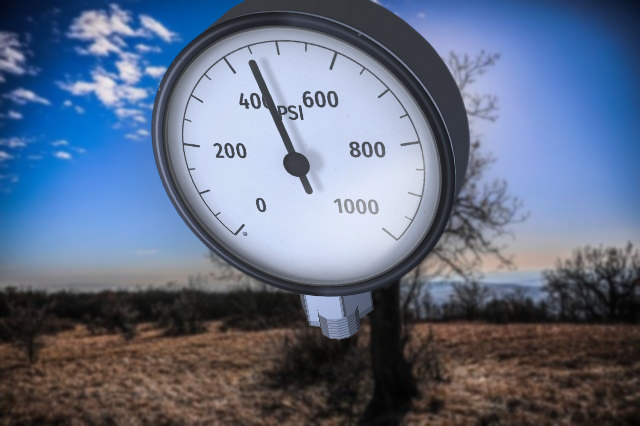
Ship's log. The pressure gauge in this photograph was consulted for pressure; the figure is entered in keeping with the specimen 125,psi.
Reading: 450,psi
